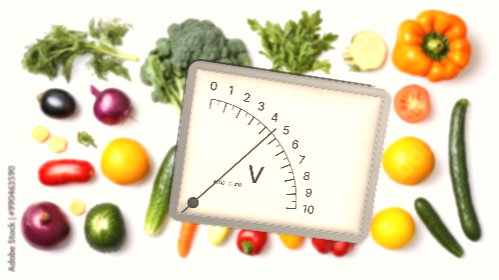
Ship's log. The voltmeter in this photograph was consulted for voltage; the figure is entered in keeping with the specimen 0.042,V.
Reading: 4.5,V
